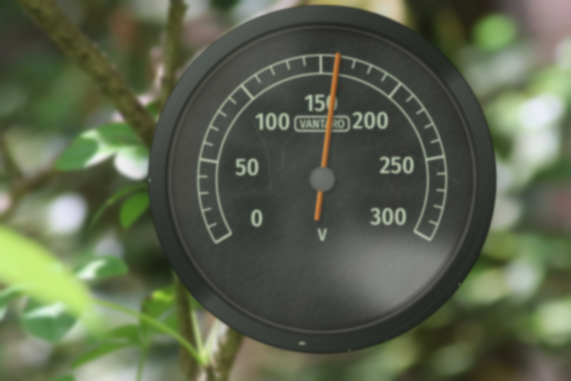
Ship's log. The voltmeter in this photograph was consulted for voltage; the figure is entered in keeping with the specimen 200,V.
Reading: 160,V
